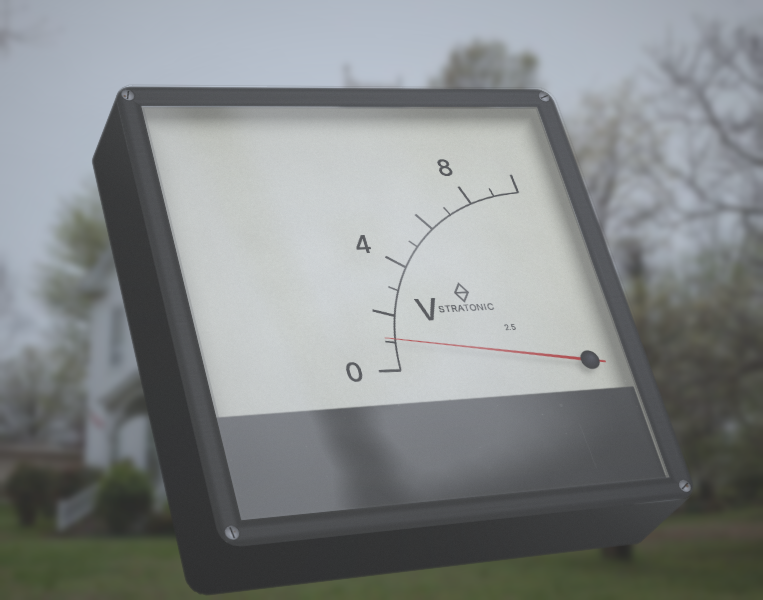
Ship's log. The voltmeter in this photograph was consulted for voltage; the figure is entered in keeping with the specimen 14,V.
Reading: 1,V
